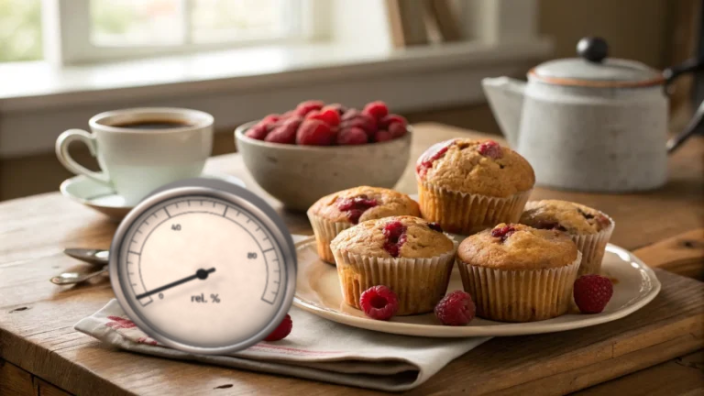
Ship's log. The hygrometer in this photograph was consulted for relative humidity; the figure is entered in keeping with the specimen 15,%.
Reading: 4,%
